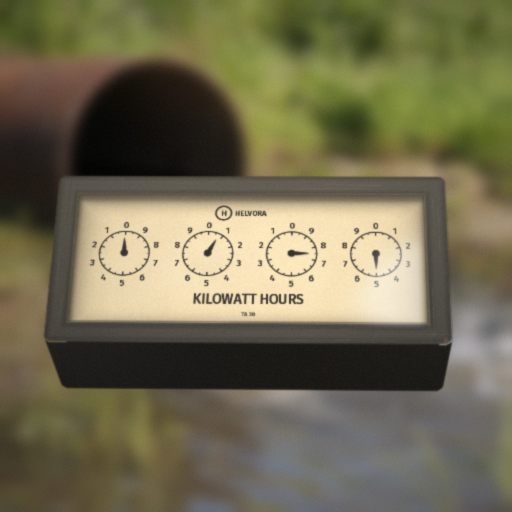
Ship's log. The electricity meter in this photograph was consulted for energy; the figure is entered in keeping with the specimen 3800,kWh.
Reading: 75,kWh
